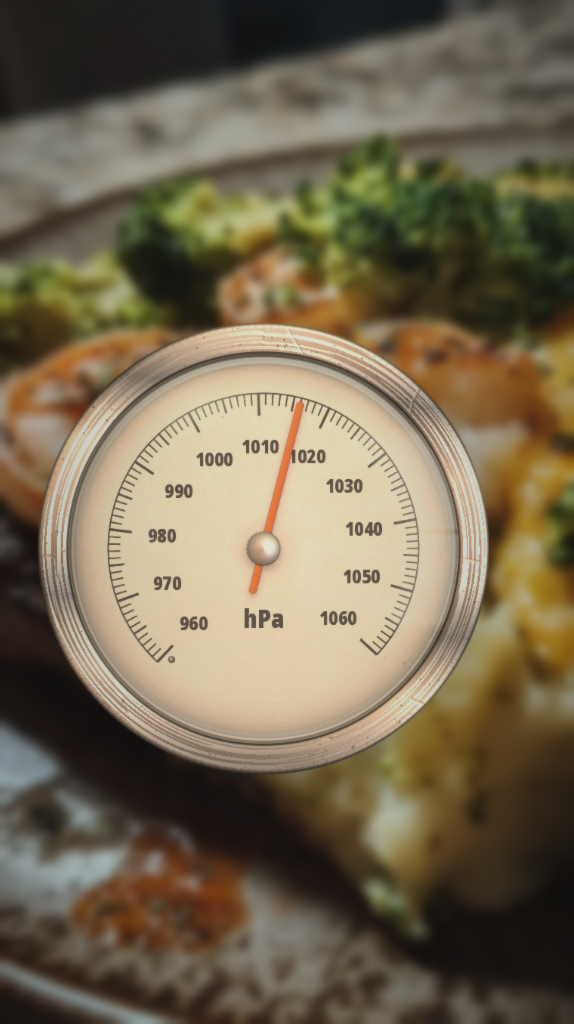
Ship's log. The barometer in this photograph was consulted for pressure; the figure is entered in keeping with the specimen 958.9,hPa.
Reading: 1016,hPa
